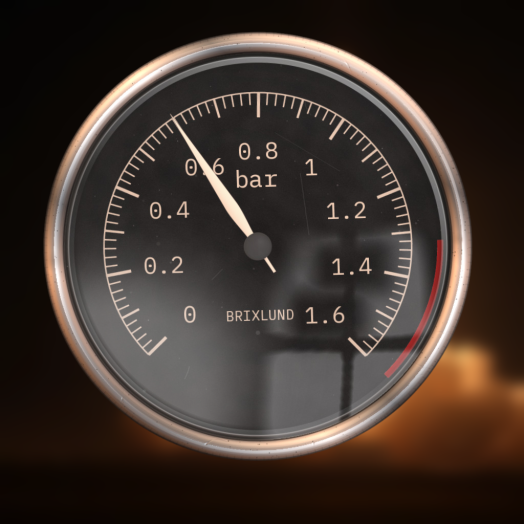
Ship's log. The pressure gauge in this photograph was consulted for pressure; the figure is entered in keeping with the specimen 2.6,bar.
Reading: 0.6,bar
